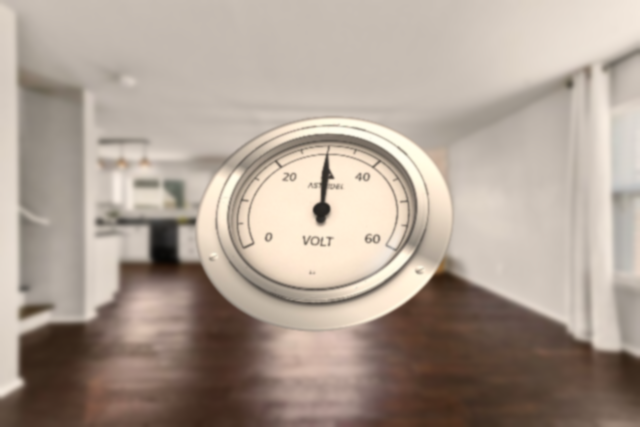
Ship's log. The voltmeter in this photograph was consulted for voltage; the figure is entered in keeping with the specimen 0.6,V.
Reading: 30,V
